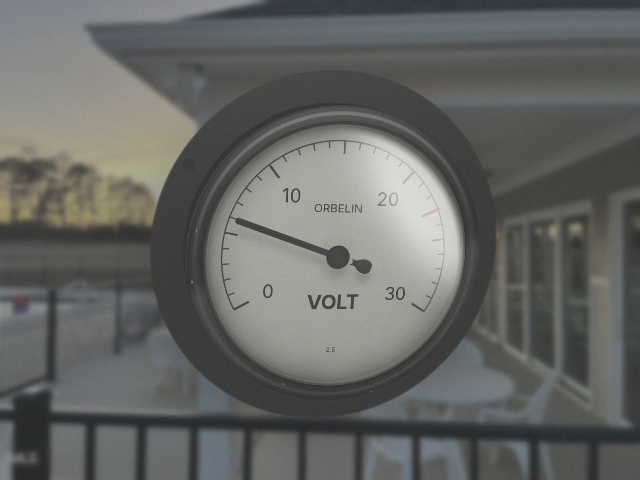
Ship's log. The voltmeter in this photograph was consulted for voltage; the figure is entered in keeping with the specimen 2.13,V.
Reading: 6,V
